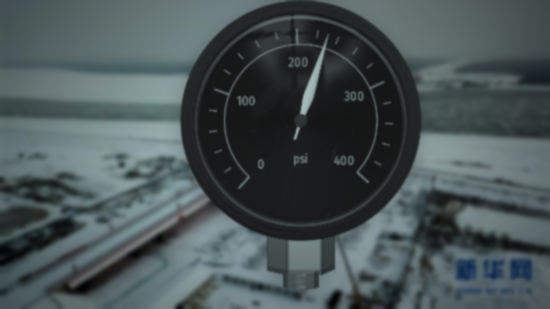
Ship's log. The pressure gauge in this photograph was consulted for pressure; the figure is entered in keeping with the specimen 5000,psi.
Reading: 230,psi
